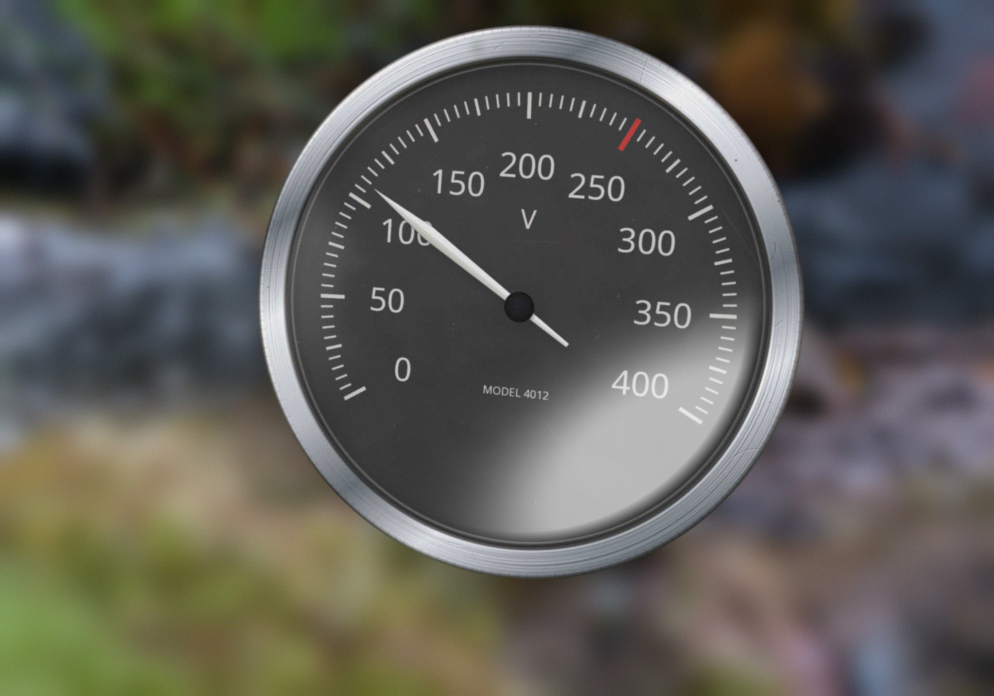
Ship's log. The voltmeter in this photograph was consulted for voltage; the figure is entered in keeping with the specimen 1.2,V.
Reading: 110,V
